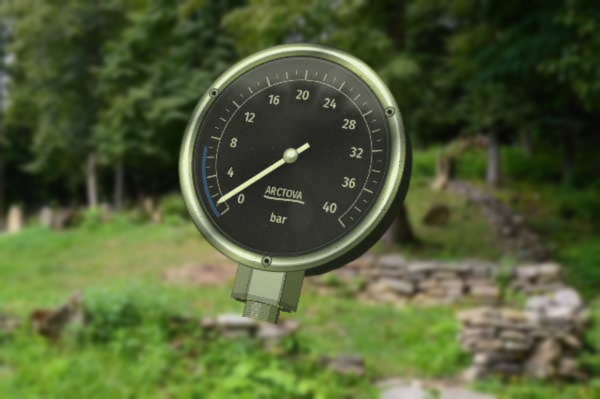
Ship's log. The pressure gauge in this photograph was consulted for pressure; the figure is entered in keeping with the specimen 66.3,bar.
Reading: 1,bar
